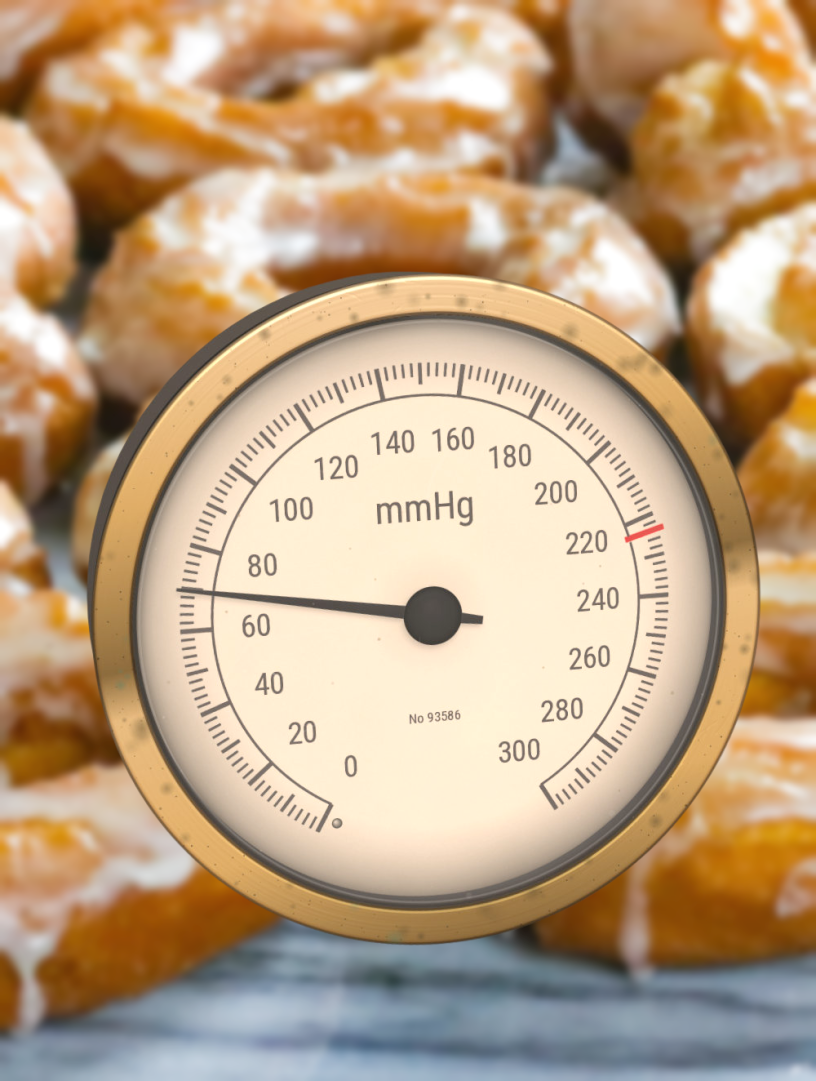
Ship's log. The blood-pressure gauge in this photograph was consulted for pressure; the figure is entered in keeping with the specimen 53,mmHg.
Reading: 70,mmHg
